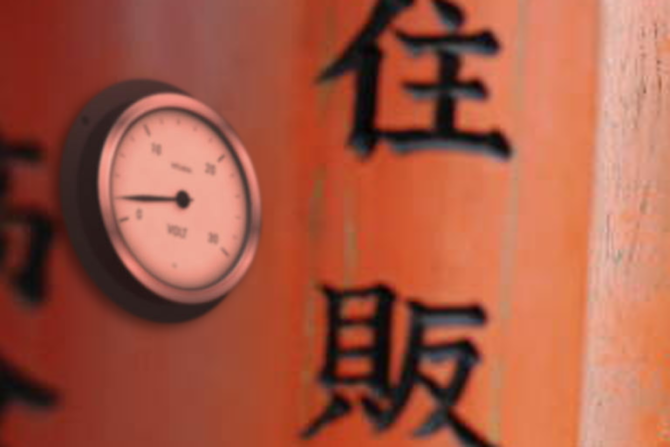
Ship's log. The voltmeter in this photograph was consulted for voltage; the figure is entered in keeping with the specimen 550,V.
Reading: 2,V
